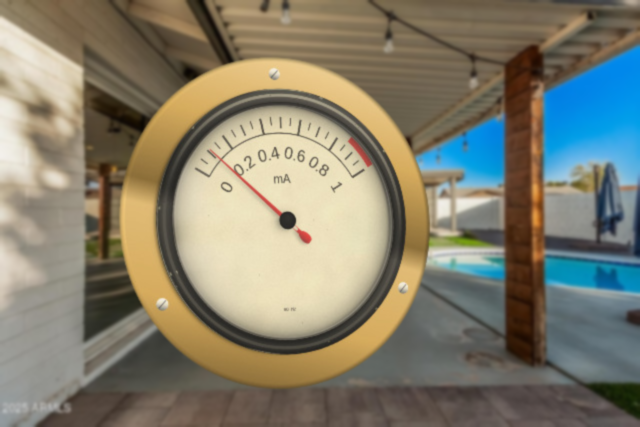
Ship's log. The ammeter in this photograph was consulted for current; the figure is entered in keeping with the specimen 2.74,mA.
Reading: 0.1,mA
